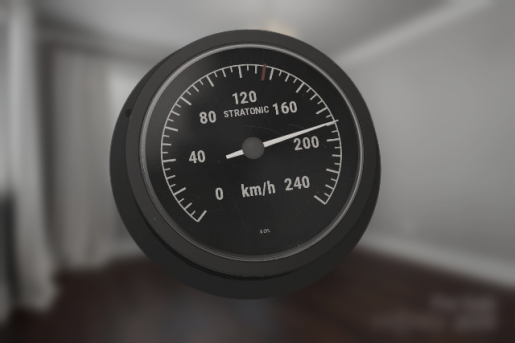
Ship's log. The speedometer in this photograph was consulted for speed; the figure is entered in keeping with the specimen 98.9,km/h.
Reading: 190,km/h
